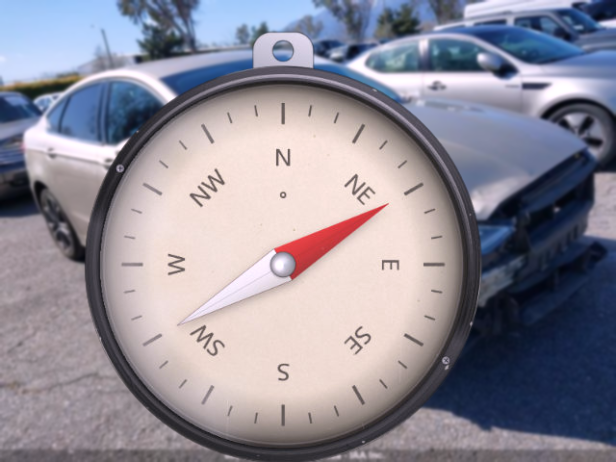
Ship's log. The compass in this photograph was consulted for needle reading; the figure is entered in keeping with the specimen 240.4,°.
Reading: 60,°
